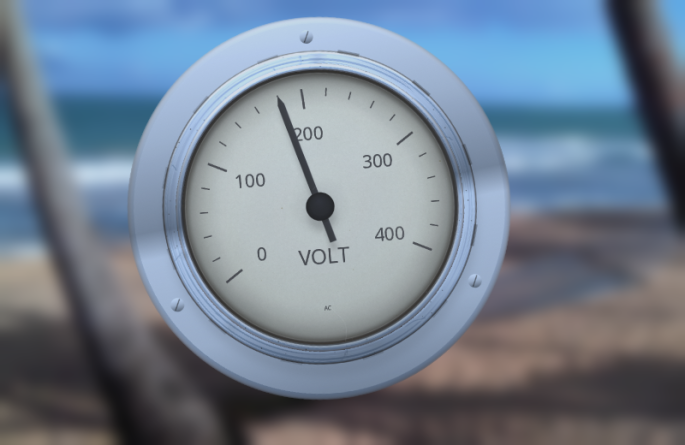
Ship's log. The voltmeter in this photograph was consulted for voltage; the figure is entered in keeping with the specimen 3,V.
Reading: 180,V
